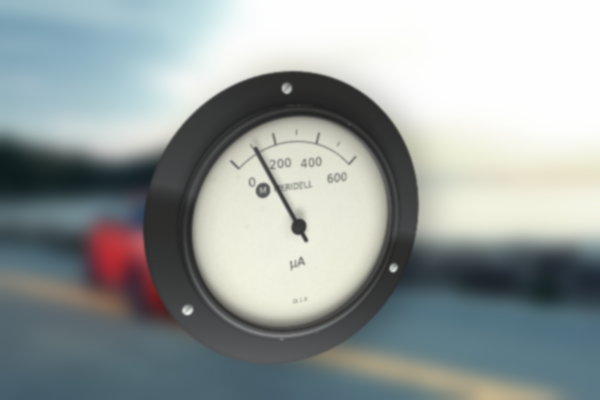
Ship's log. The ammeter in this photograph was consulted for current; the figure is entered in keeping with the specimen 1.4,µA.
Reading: 100,µA
